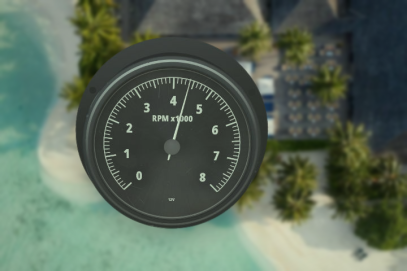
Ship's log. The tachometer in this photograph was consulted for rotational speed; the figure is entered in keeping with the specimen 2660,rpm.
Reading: 4400,rpm
